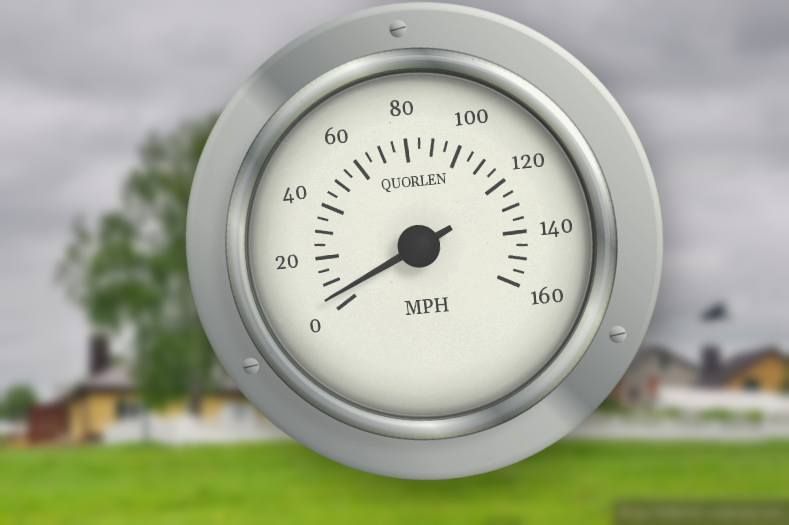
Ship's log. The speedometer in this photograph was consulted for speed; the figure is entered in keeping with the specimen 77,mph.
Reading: 5,mph
